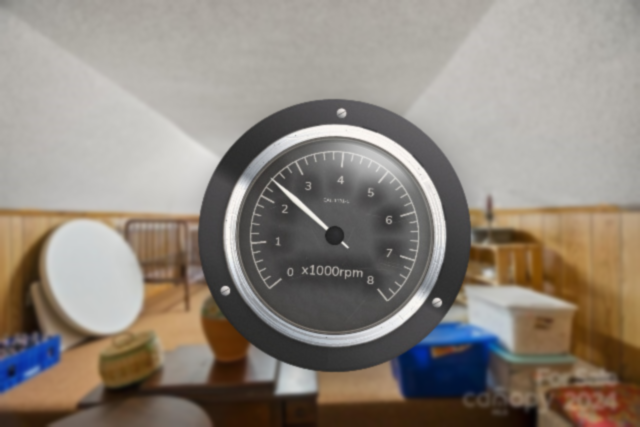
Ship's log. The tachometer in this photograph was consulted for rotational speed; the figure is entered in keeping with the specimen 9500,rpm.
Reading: 2400,rpm
